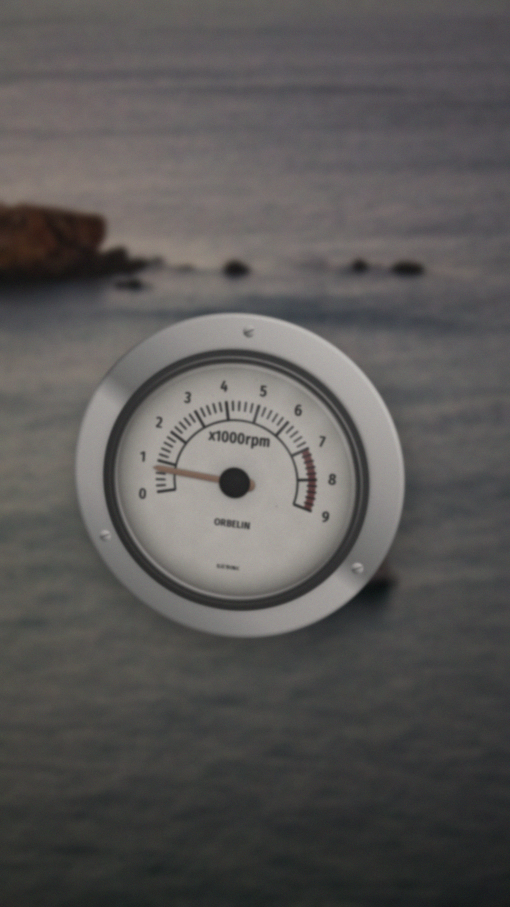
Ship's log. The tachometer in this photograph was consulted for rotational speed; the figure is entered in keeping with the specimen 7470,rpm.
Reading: 800,rpm
